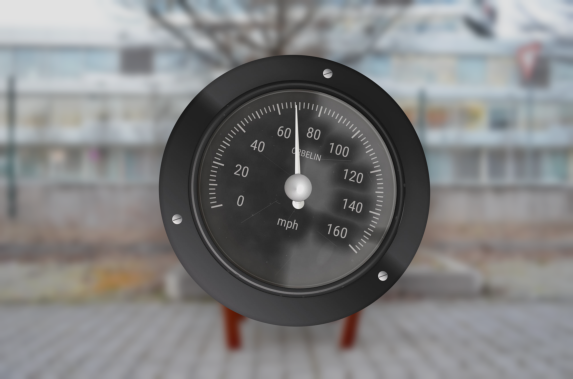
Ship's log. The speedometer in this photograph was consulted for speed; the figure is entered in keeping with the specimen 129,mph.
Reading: 68,mph
